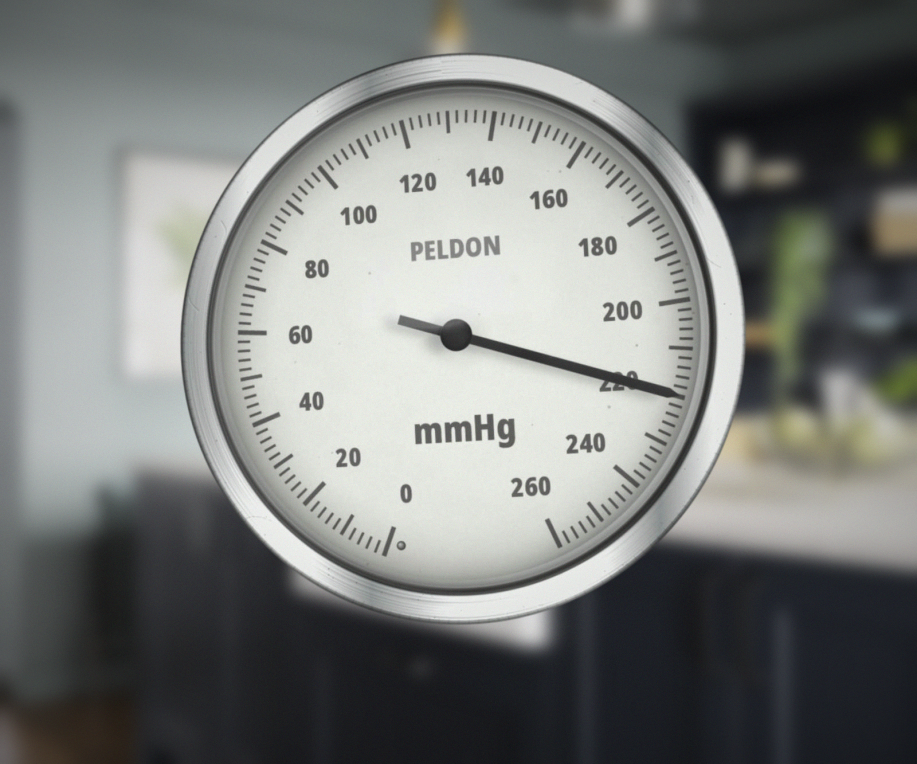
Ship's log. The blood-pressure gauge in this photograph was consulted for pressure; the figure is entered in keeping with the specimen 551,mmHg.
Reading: 220,mmHg
